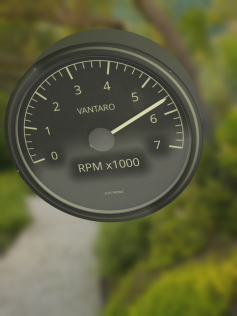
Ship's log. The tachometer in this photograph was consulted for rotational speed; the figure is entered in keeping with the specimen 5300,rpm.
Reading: 5600,rpm
